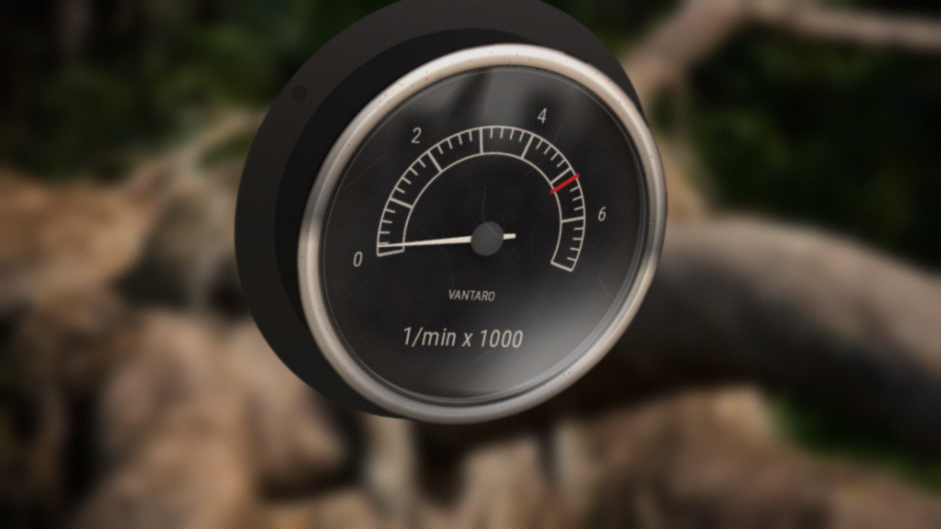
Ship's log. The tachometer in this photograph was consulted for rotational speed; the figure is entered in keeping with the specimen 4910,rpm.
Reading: 200,rpm
